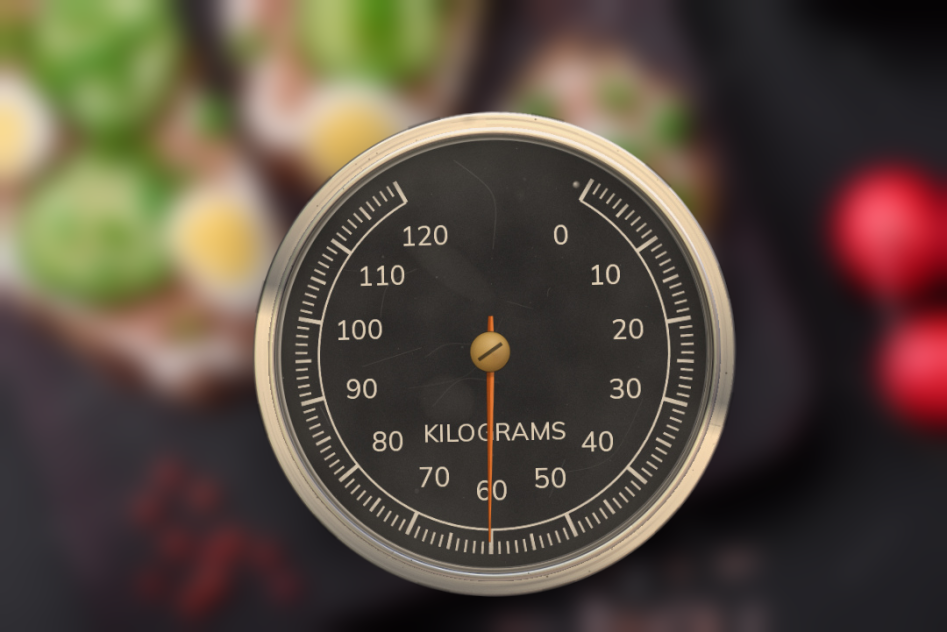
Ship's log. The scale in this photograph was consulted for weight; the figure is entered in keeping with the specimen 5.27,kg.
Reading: 60,kg
